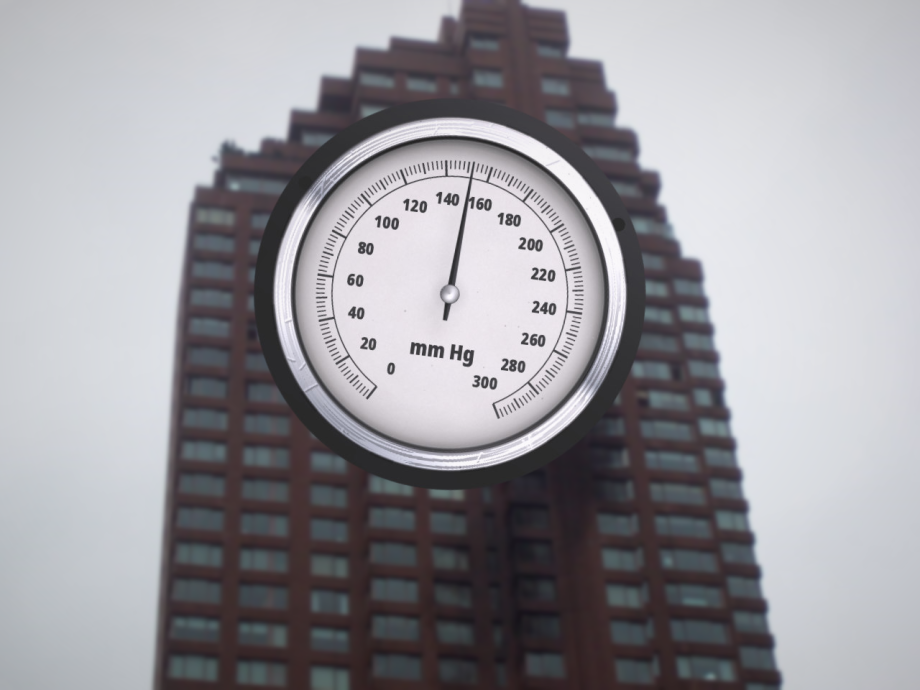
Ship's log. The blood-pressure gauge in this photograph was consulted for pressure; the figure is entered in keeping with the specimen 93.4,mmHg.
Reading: 152,mmHg
